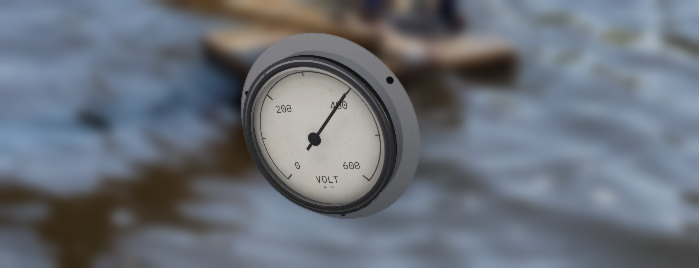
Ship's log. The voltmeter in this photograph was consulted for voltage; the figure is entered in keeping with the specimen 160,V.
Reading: 400,V
